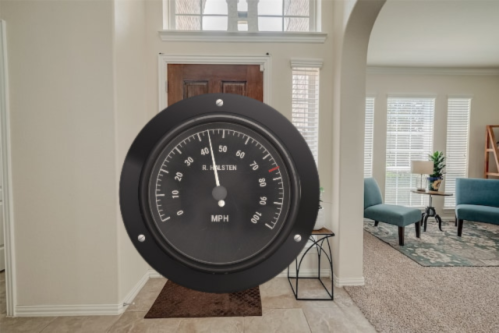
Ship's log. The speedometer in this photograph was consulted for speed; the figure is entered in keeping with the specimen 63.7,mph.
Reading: 44,mph
